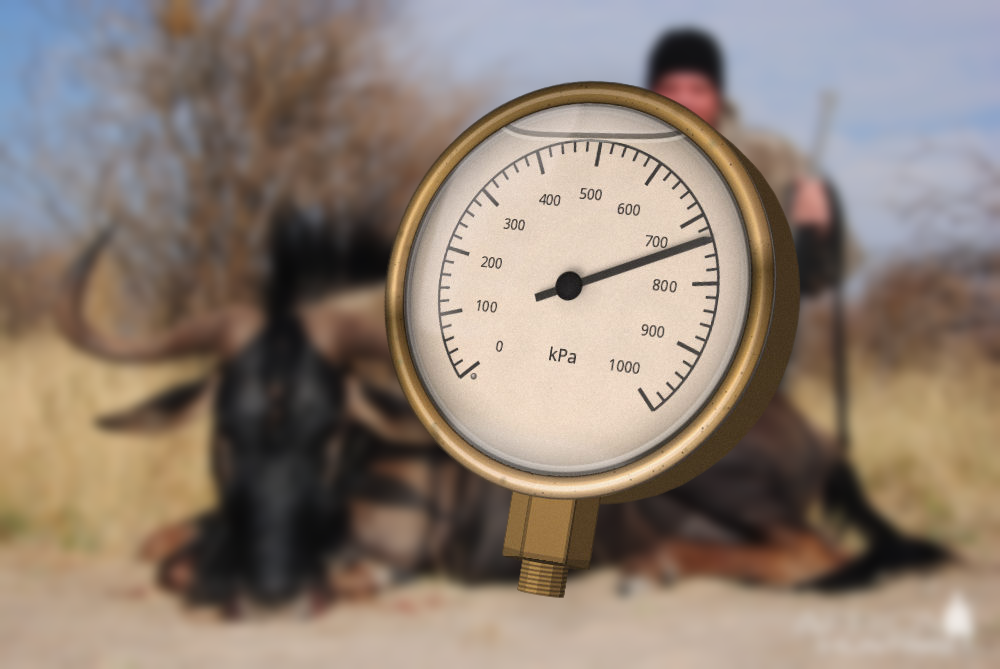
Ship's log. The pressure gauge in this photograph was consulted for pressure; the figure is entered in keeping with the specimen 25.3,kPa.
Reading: 740,kPa
